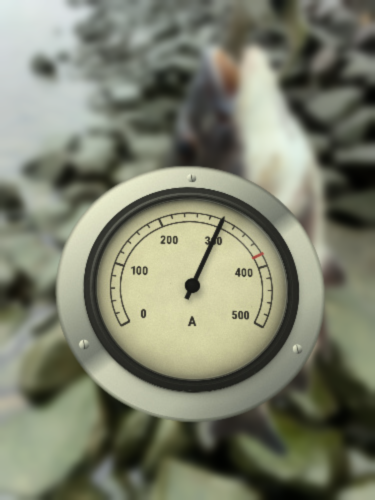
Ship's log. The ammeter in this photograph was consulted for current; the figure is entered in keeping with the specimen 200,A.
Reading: 300,A
